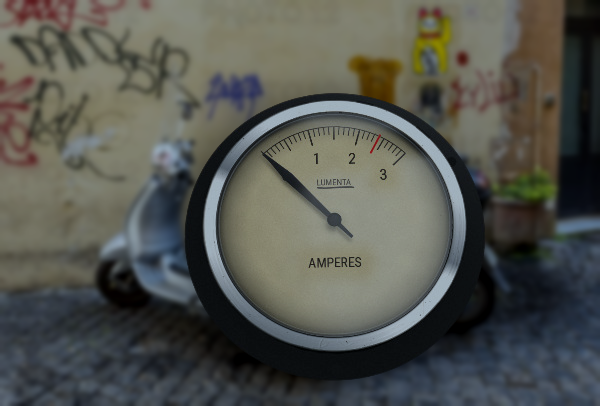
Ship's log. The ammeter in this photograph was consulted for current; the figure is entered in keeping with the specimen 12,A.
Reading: 0,A
